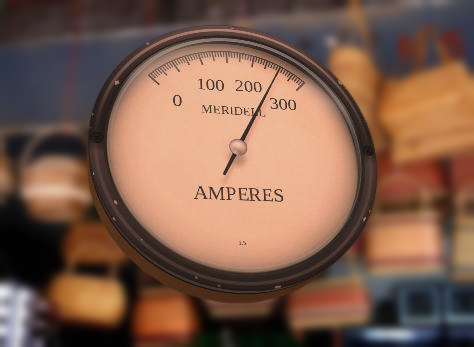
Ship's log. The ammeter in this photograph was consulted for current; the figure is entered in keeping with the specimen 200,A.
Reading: 250,A
